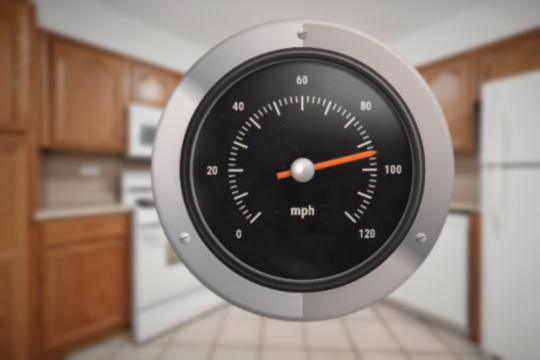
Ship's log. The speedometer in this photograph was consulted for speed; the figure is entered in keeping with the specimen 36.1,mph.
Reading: 94,mph
